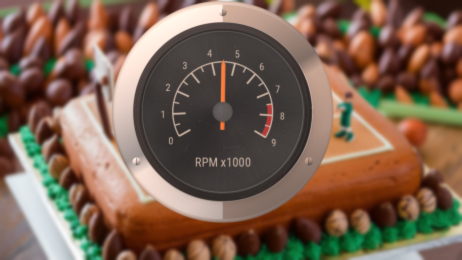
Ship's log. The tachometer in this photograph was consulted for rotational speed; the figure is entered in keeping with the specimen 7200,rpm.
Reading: 4500,rpm
